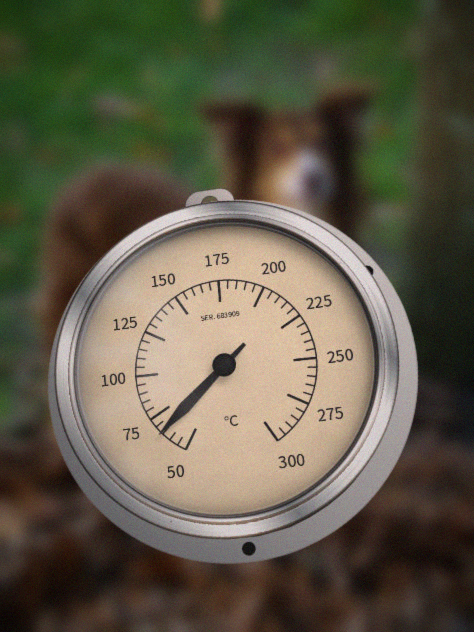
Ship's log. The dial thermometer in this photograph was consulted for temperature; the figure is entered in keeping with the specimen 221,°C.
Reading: 65,°C
